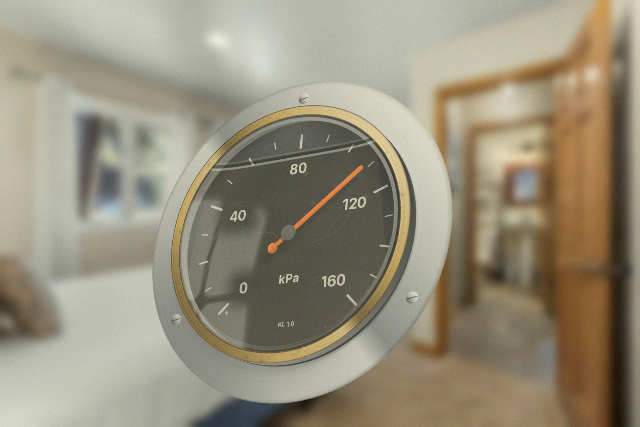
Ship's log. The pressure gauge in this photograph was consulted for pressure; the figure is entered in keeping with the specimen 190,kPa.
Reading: 110,kPa
